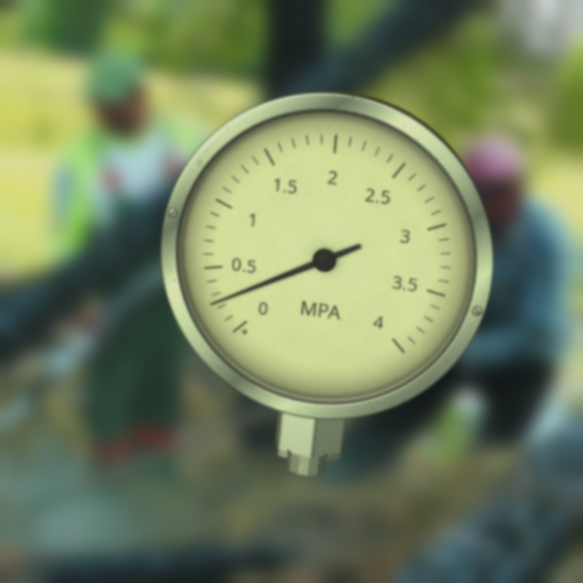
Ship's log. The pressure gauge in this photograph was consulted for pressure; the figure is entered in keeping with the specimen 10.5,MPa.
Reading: 0.25,MPa
